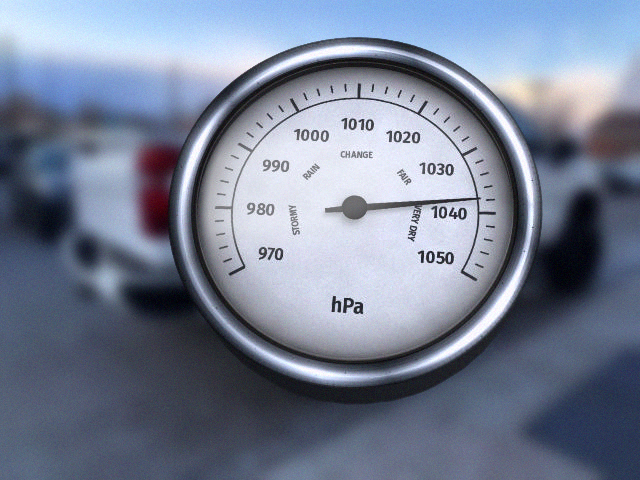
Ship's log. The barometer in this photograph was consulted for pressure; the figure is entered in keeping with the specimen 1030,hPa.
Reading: 1038,hPa
